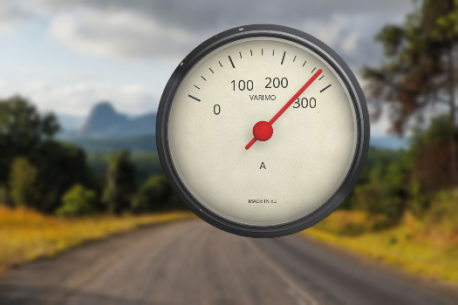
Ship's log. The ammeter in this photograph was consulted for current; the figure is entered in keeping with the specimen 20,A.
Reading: 270,A
